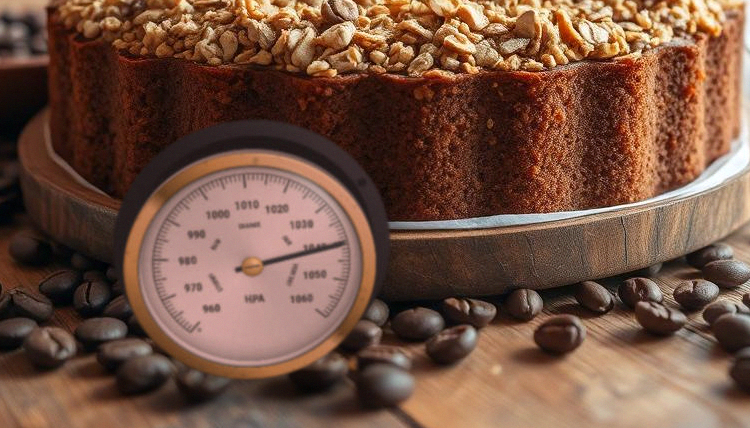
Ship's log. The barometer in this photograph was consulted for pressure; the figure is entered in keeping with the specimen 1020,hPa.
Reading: 1040,hPa
